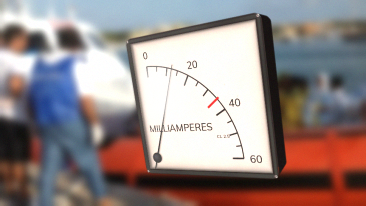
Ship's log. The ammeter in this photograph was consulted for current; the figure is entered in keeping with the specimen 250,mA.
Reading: 12.5,mA
